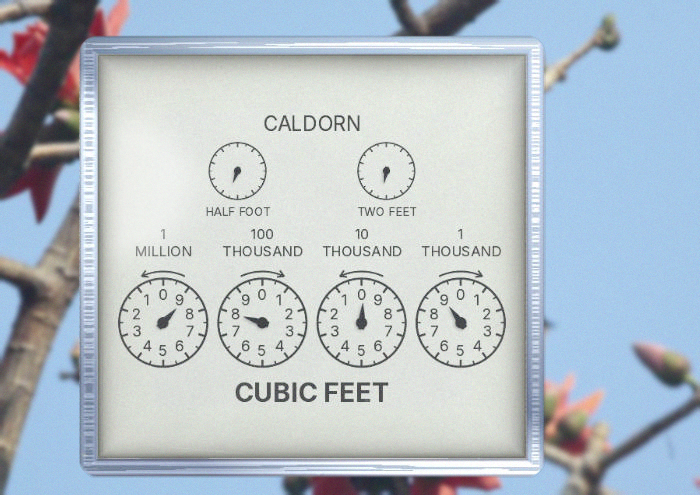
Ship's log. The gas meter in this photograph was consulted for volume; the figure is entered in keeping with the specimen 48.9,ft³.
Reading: 879900,ft³
